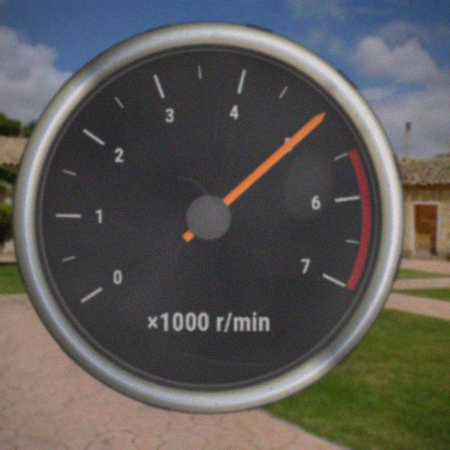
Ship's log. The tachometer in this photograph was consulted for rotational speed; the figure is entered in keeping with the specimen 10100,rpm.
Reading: 5000,rpm
